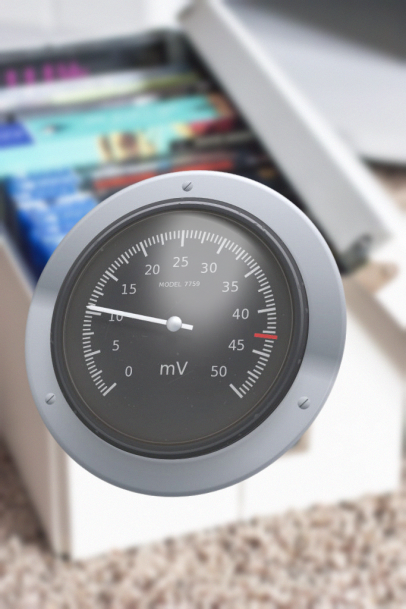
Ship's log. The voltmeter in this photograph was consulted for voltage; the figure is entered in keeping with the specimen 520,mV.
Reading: 10.5,mV
